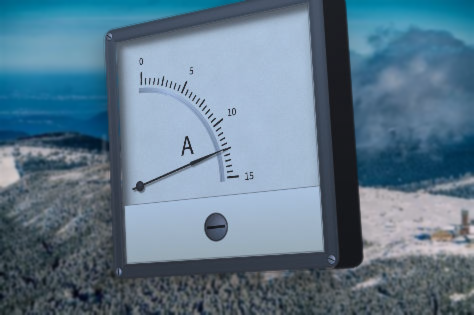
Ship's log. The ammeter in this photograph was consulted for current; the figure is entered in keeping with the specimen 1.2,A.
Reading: 12.5,A
